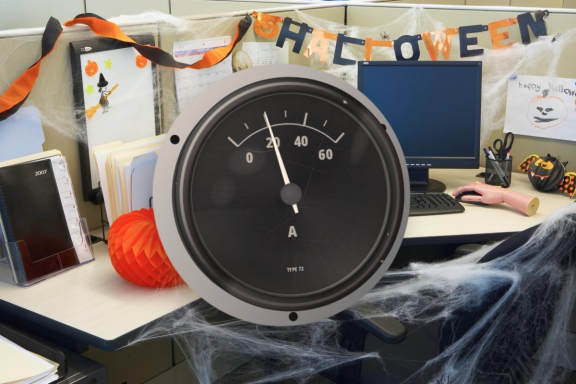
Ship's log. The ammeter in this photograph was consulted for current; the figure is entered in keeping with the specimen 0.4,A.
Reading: 20,A
